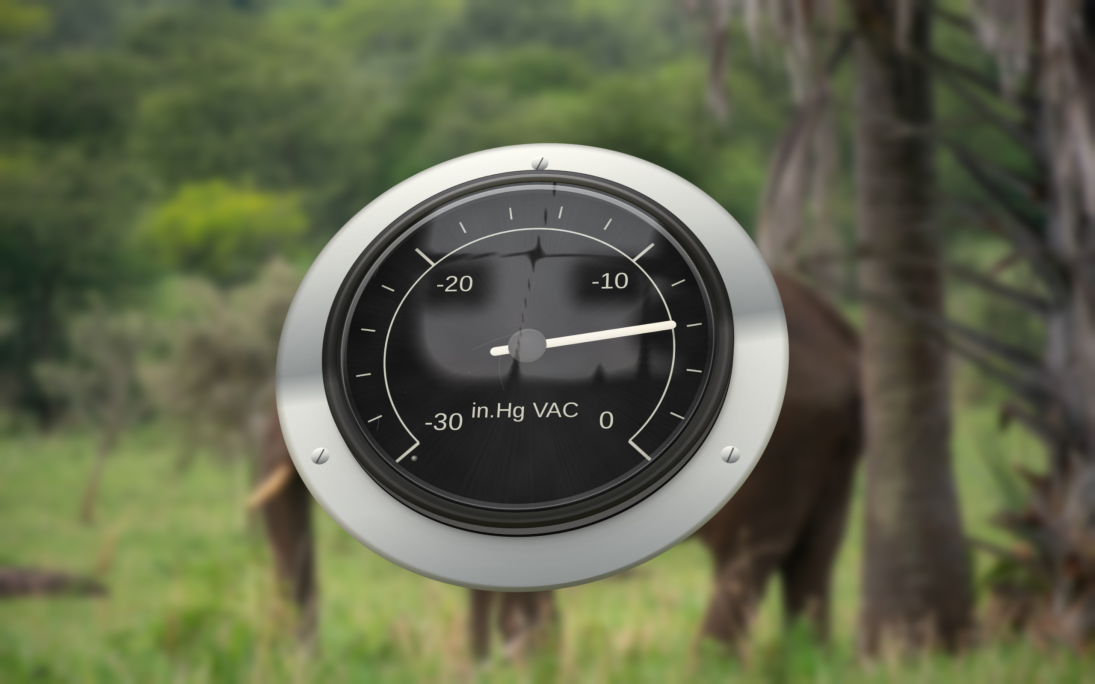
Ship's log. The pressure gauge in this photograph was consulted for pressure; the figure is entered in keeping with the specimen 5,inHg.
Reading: -6,inHg
